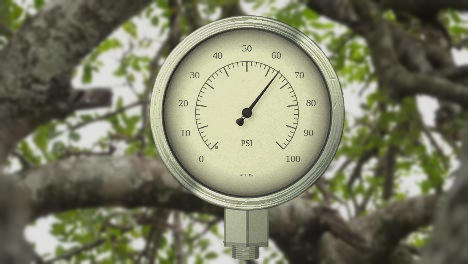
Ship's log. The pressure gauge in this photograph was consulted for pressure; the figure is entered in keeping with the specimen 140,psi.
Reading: 64,psi
